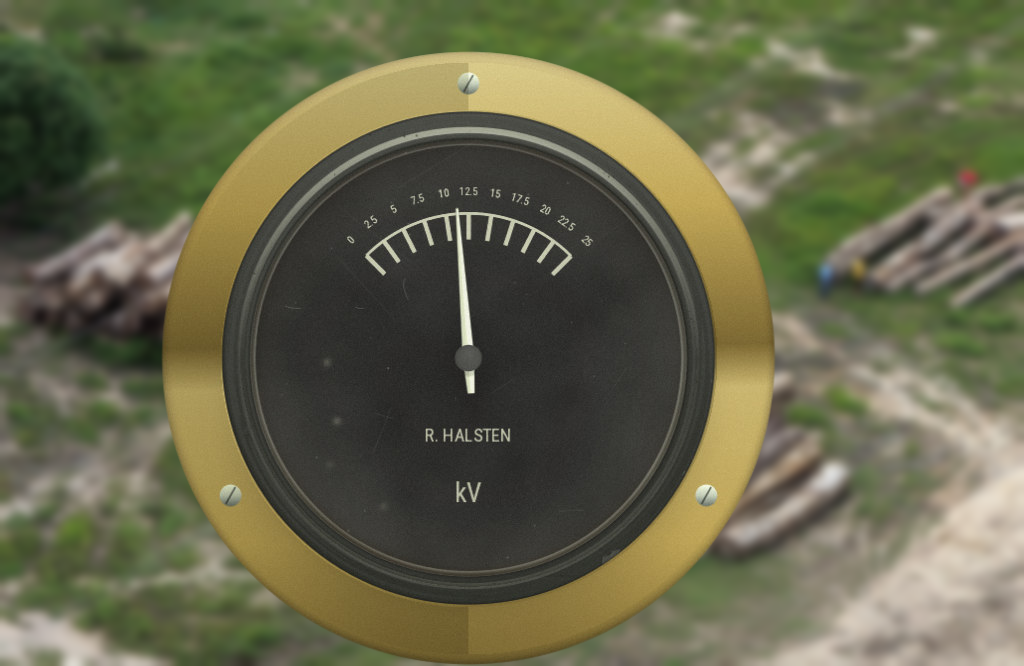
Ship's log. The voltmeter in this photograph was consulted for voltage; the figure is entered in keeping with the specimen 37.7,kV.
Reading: 11.25,kV
